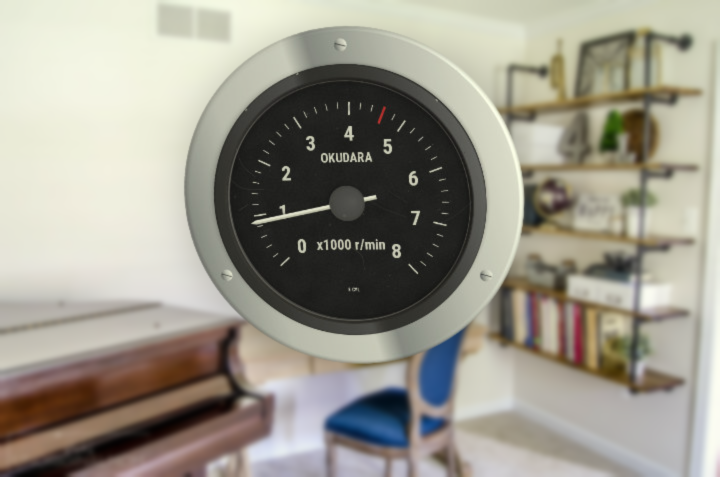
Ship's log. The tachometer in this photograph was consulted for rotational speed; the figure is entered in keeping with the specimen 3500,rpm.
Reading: 900,rpm
